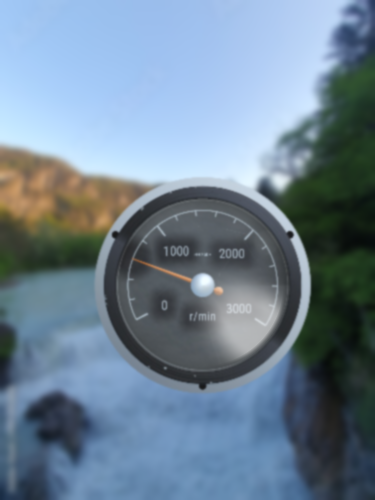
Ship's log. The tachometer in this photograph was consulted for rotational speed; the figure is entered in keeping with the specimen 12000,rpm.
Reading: 600,rpm
